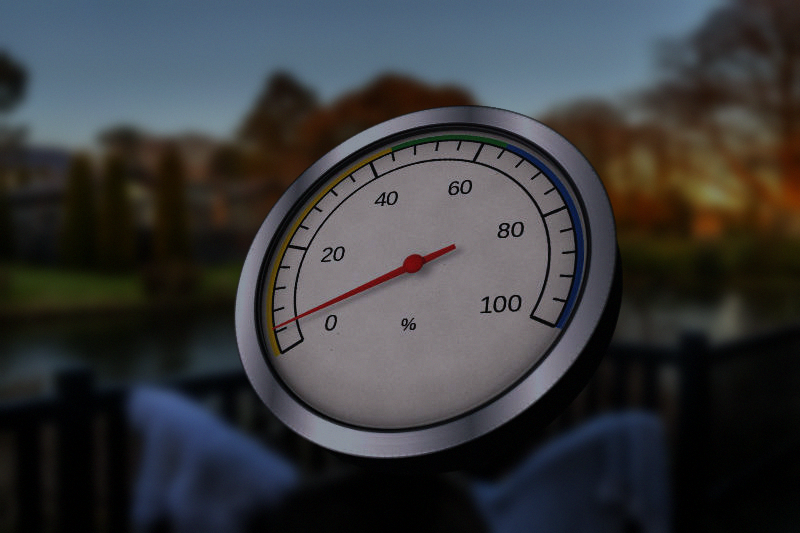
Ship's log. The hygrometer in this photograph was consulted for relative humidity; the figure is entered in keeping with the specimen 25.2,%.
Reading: 4,%
